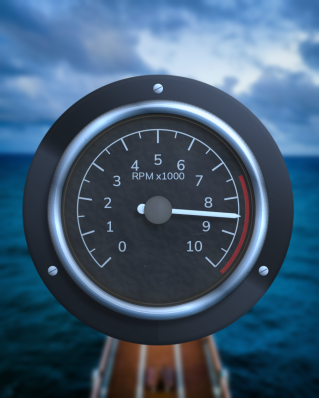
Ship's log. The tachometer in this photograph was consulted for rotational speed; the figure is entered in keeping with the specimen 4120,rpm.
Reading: 8500,rpm
